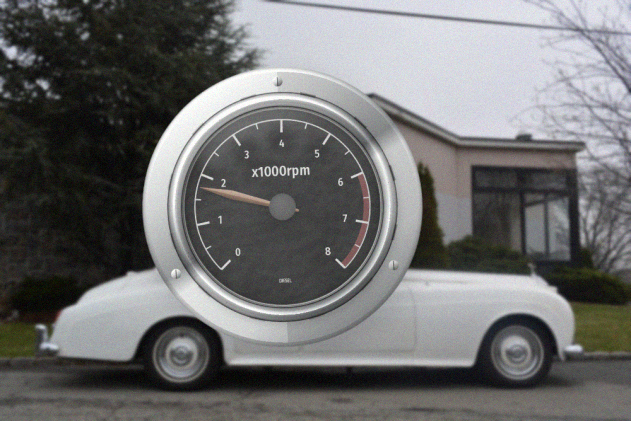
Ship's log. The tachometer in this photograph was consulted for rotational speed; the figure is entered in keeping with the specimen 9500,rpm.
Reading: 1750,rpm
